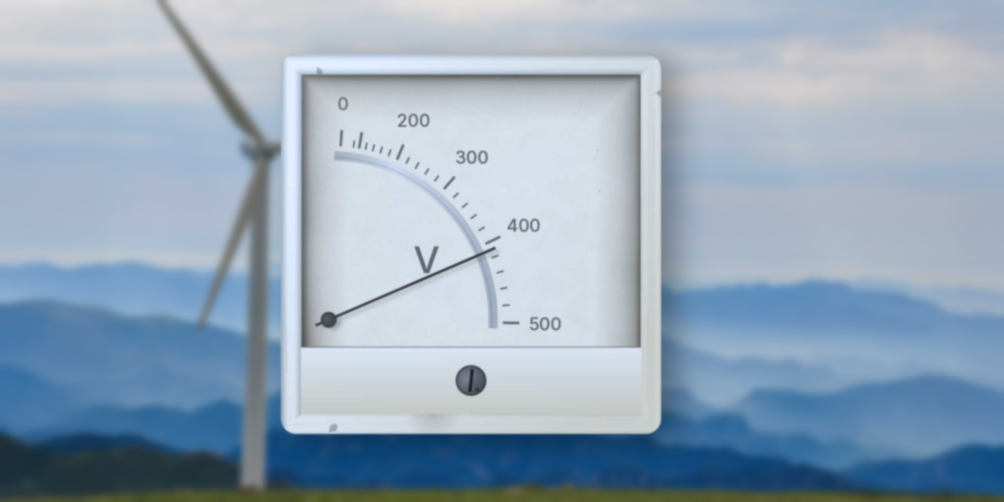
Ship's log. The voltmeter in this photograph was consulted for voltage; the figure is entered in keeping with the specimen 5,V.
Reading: 410,V
